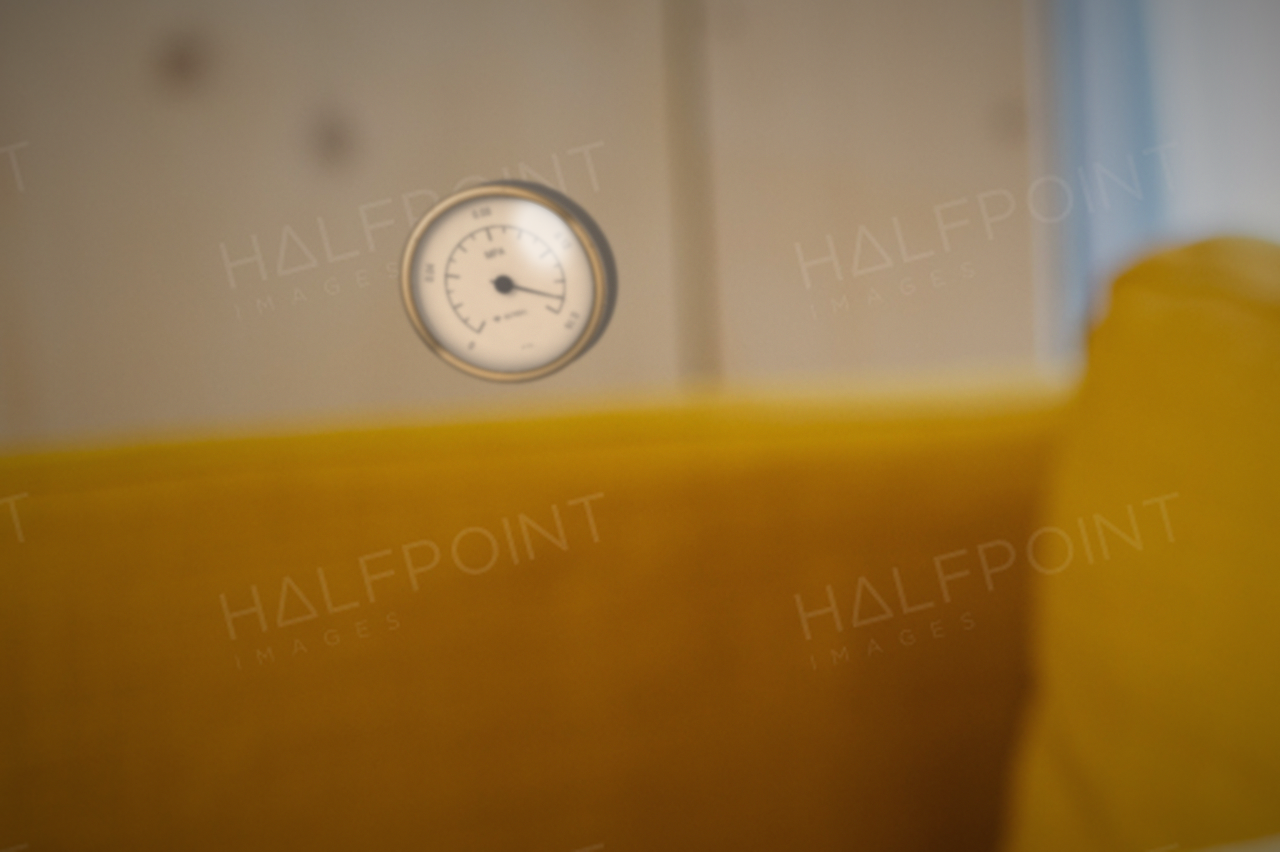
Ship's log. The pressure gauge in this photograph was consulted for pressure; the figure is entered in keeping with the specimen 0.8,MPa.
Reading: 0.15,MPa
